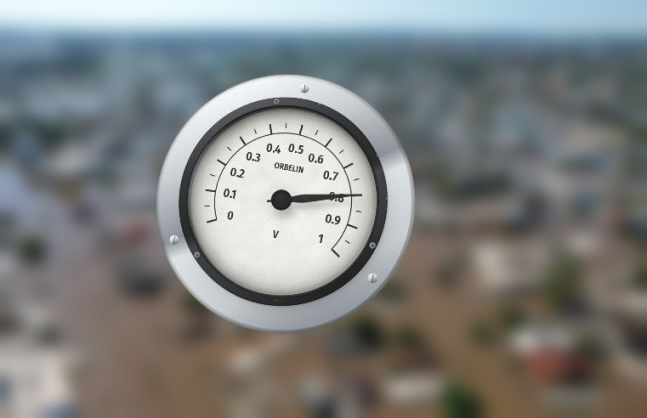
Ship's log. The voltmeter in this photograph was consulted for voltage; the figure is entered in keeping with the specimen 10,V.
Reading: 0.8,V
